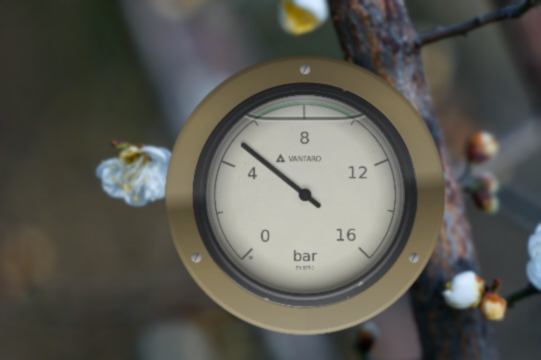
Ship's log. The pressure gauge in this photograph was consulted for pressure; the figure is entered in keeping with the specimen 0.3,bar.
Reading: 5,bar
